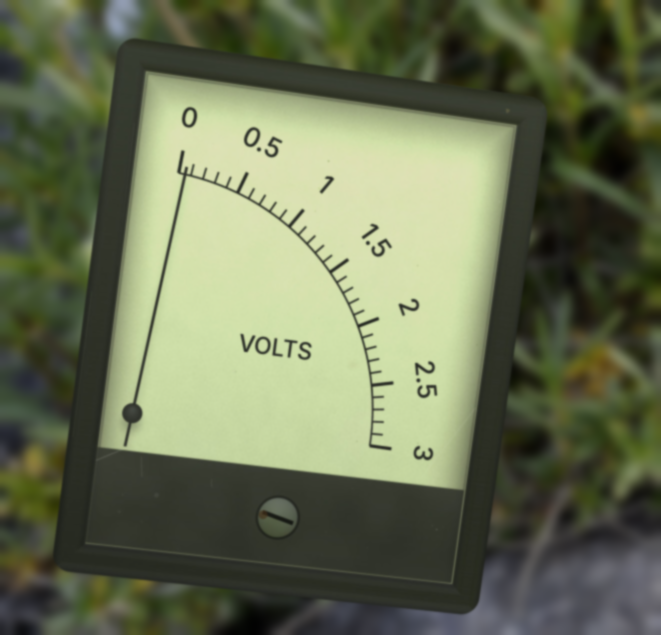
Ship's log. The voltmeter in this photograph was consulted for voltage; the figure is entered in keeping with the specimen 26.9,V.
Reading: 0.05,V
